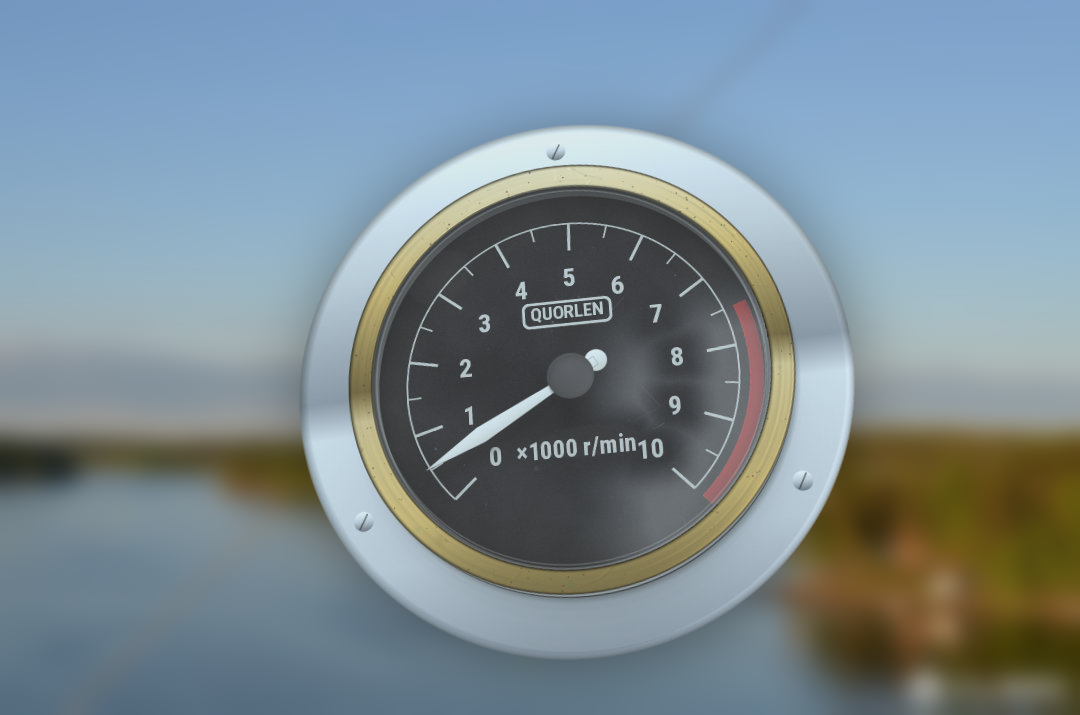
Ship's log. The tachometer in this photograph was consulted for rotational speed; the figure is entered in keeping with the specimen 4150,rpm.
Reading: 500,rpm
